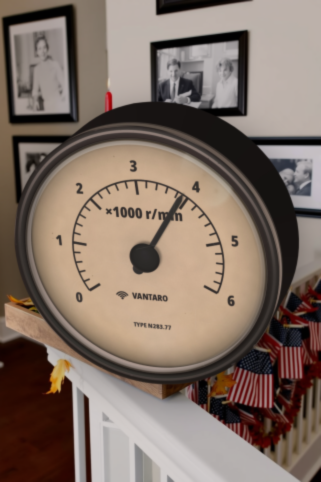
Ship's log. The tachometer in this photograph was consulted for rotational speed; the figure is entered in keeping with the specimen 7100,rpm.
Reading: 3900,rpm
